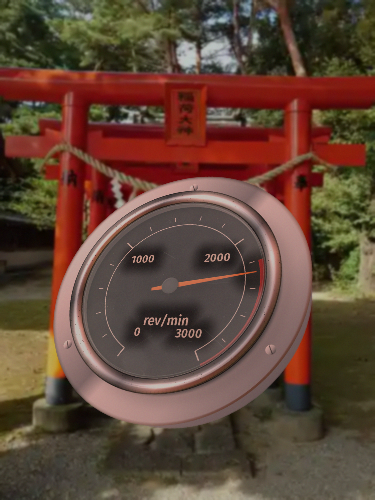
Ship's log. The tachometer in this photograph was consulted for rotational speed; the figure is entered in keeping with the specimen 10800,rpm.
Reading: 2300,rpm
